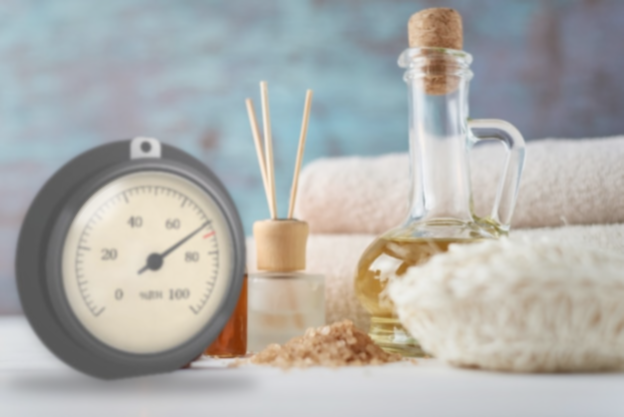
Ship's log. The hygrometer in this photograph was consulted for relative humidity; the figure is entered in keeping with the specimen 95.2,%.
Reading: 70,%
